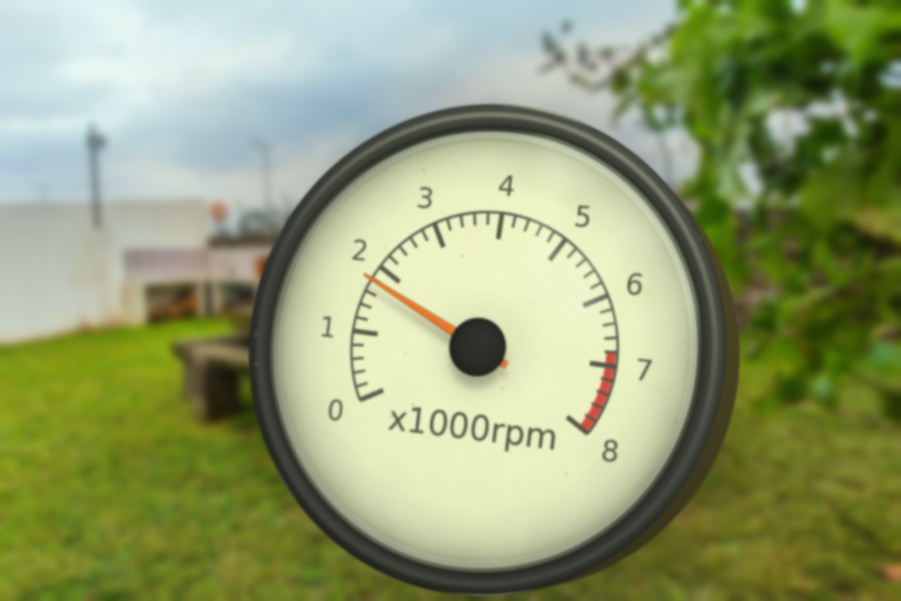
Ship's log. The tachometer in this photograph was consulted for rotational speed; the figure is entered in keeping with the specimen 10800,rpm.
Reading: 1800,rpm
